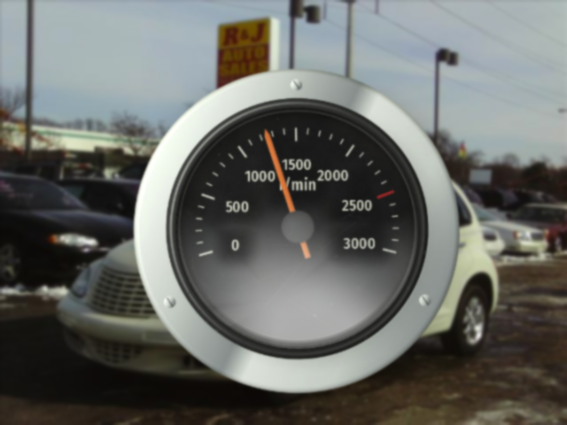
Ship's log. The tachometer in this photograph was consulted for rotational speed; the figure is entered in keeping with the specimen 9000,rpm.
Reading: 1250,rpm
